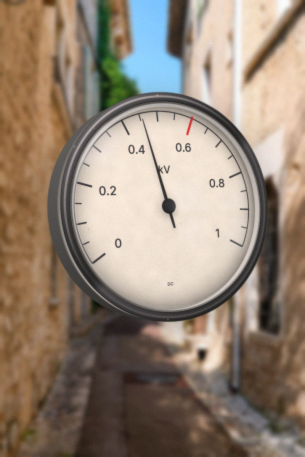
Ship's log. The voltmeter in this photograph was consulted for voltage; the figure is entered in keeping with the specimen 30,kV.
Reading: 0.45,kV
